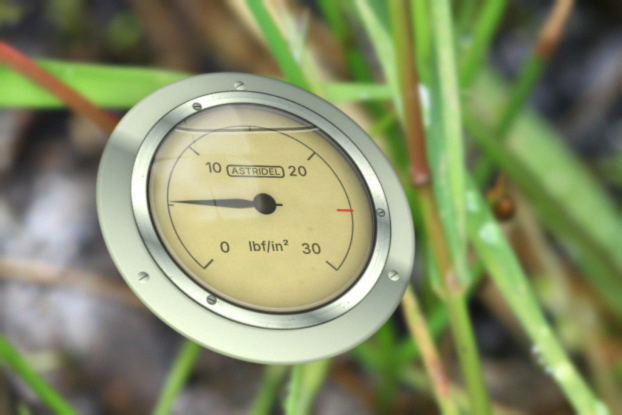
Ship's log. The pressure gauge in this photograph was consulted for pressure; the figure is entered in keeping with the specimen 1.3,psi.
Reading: 5,psi
